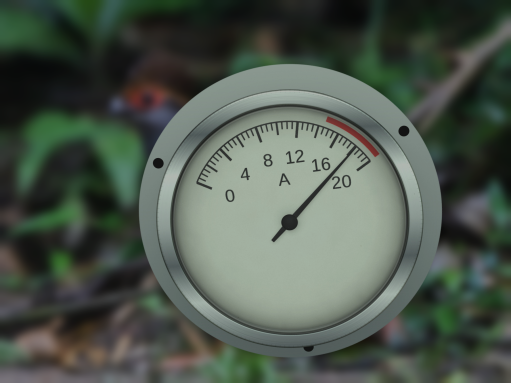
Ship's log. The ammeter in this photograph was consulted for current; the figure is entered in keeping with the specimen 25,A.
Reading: 18,A
